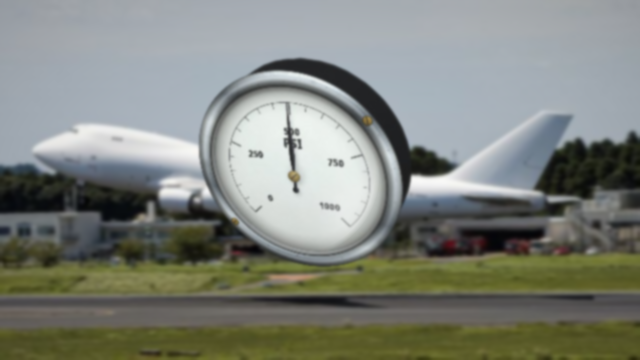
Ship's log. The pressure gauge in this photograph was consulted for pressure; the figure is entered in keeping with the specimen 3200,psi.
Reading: 500,psi
